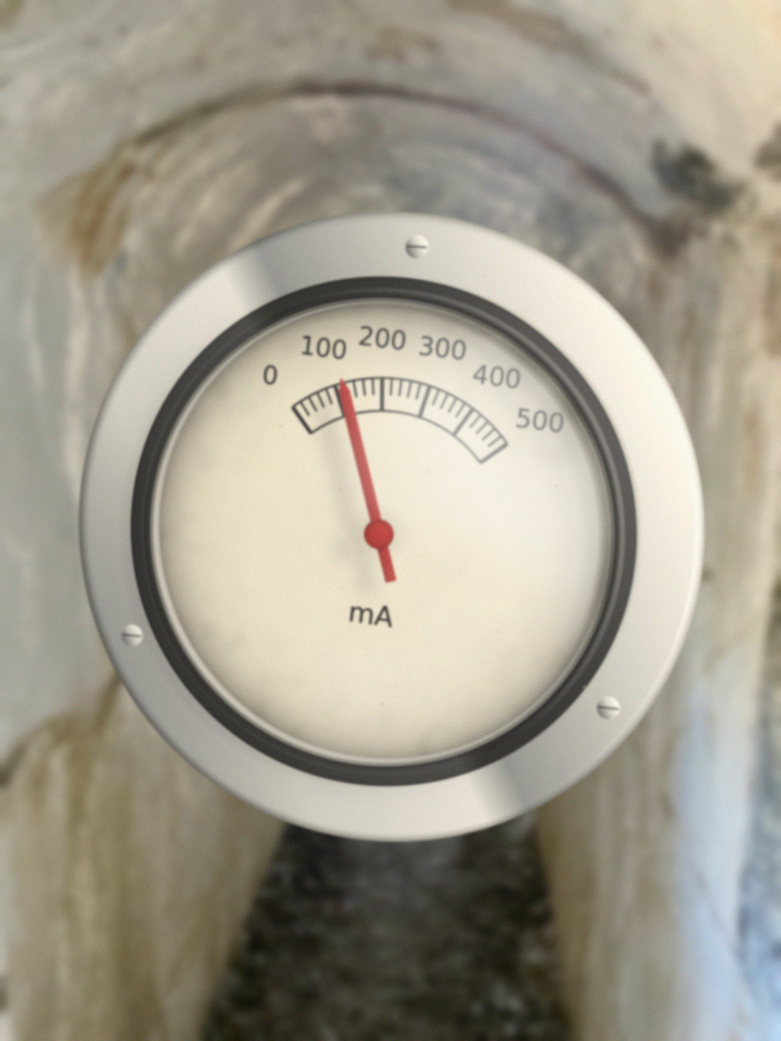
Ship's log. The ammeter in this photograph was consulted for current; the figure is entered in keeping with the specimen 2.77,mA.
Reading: 120,mA
